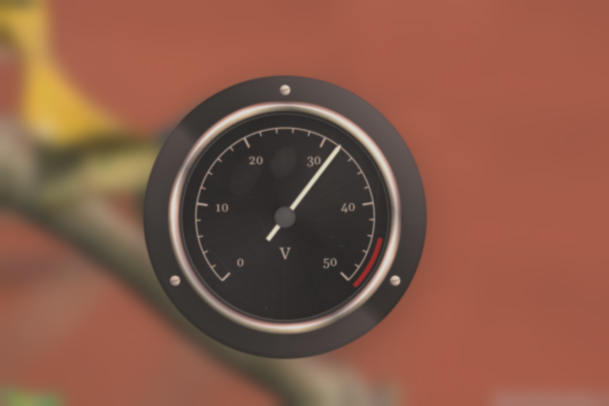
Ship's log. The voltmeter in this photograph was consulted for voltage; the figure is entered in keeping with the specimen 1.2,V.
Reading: 32,V
